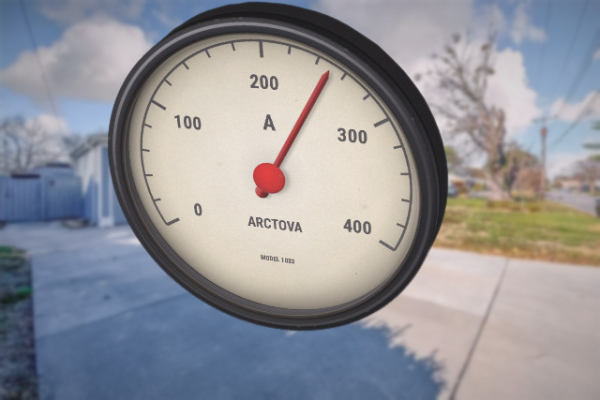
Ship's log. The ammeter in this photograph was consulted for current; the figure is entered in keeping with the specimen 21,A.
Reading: 250,A
